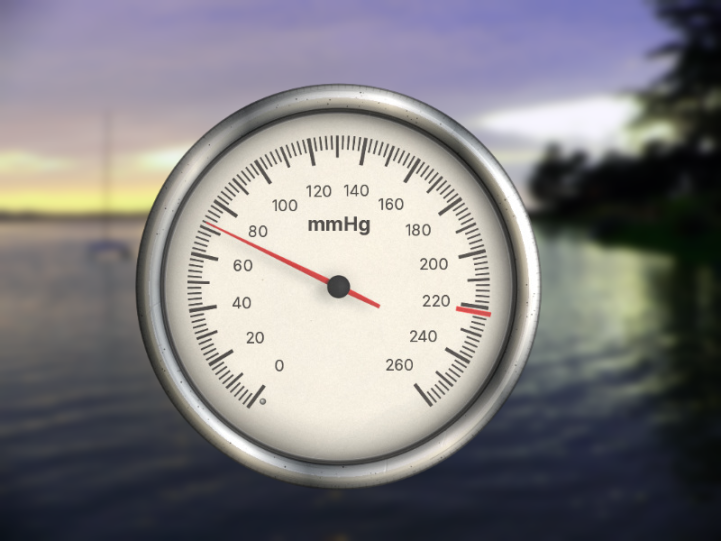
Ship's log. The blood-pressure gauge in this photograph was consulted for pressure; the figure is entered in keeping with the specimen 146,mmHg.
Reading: 72,mmHg
